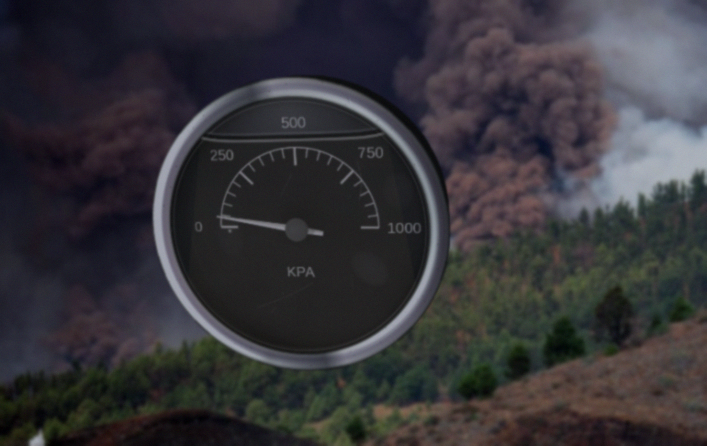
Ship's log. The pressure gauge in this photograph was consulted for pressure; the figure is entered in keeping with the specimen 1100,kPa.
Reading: 50,kPa
